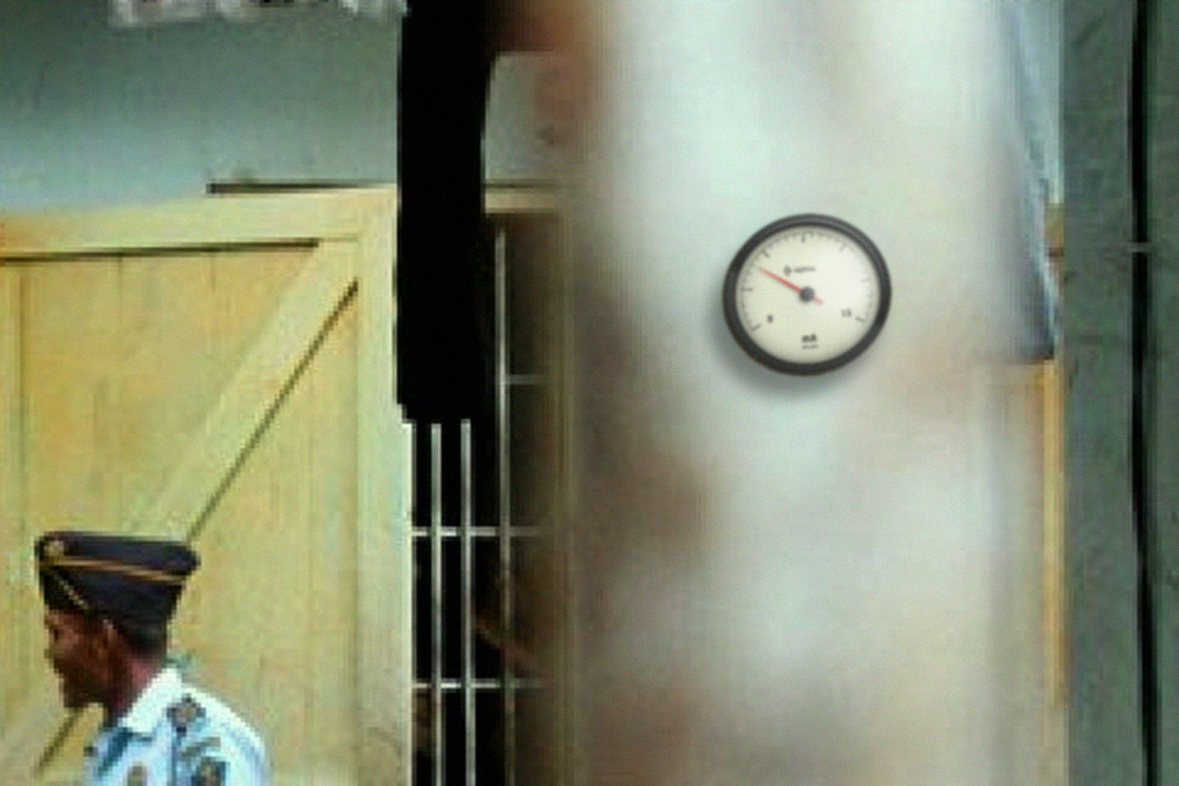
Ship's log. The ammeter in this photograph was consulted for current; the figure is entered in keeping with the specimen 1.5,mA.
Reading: 4,mA
